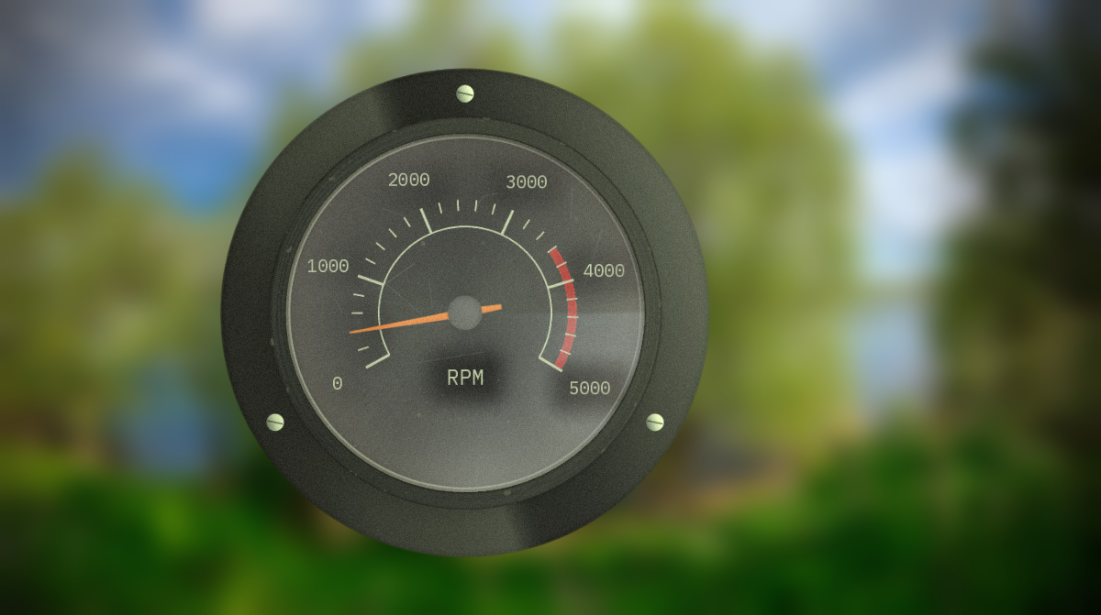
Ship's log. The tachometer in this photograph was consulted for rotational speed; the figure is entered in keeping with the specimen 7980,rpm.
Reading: 400,rpm
